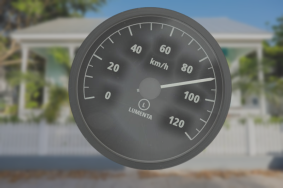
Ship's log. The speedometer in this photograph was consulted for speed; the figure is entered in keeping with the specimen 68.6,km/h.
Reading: 90,km/h
